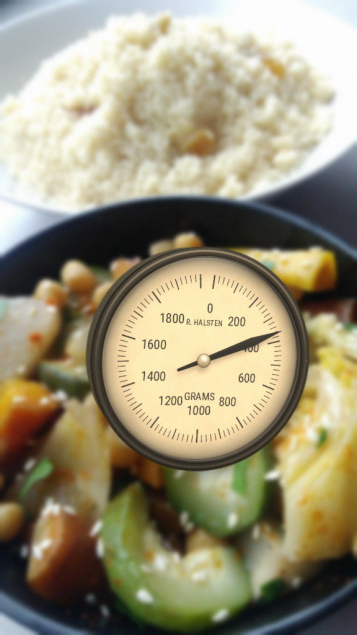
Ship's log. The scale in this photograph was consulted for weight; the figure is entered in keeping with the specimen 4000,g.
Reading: 360,g
